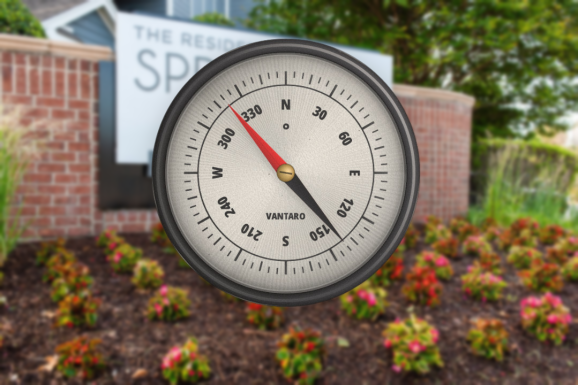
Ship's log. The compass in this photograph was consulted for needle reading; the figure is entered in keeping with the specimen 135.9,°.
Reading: 320,°
